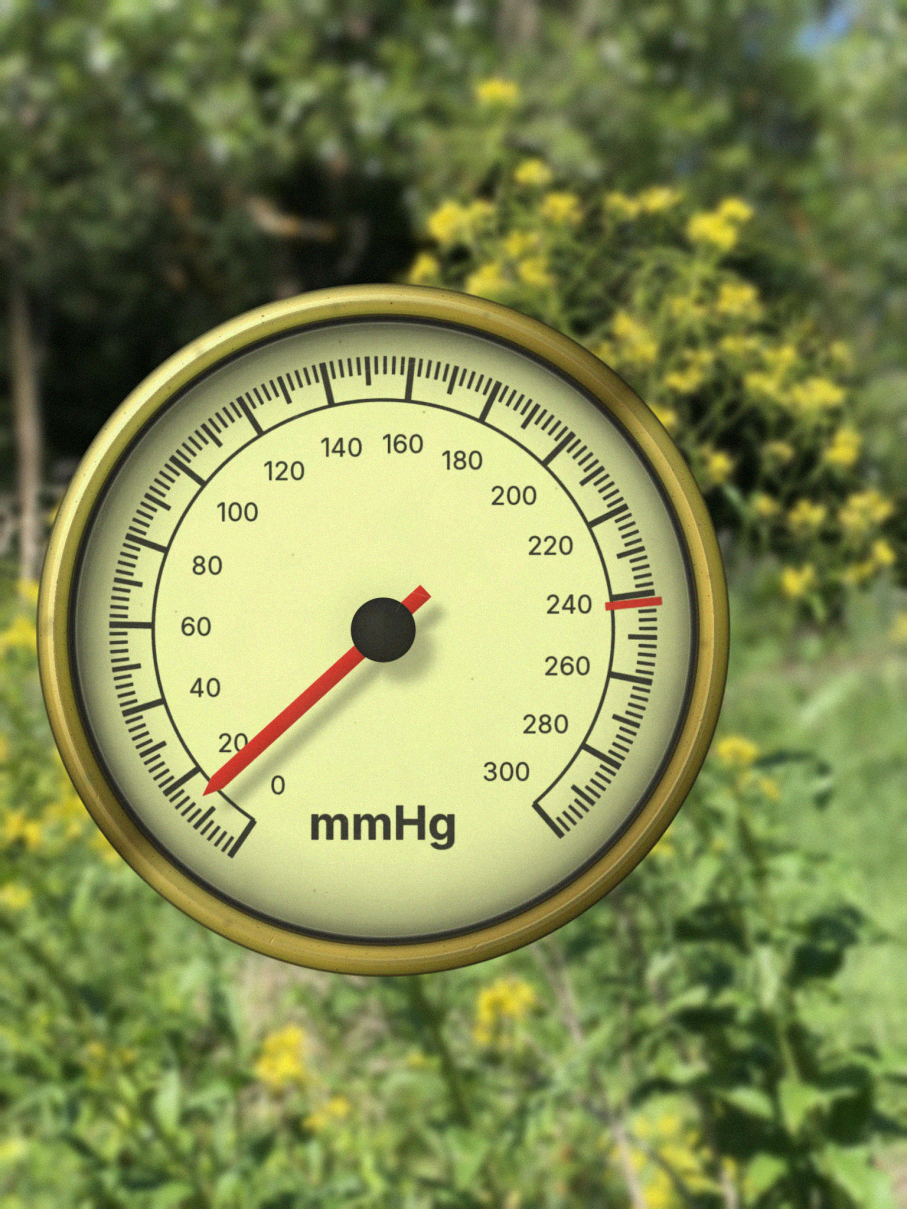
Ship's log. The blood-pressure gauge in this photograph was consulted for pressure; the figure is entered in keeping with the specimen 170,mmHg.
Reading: 14,mmHg
